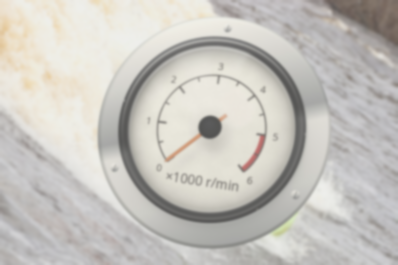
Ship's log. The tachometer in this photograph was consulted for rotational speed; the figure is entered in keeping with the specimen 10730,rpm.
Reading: 0,rpm
